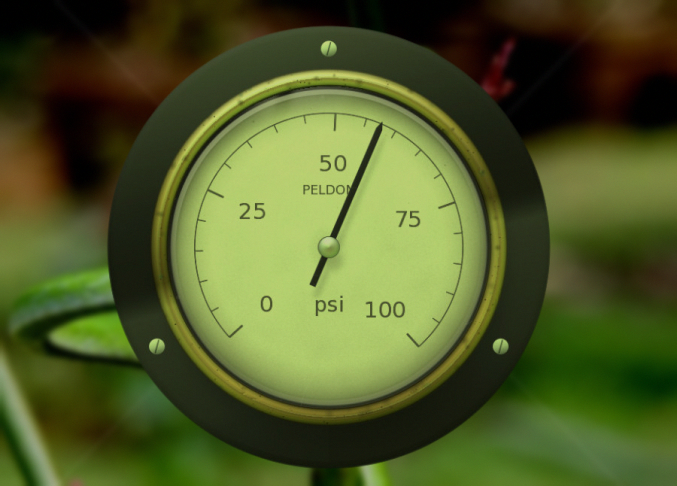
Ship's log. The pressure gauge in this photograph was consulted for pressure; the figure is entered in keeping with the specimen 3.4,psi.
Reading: 57.5,psi
